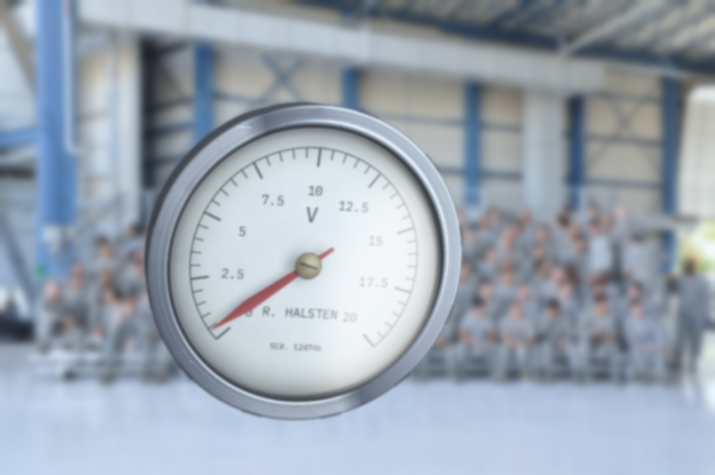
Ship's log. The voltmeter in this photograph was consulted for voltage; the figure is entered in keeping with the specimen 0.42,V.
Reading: 0.5,V
